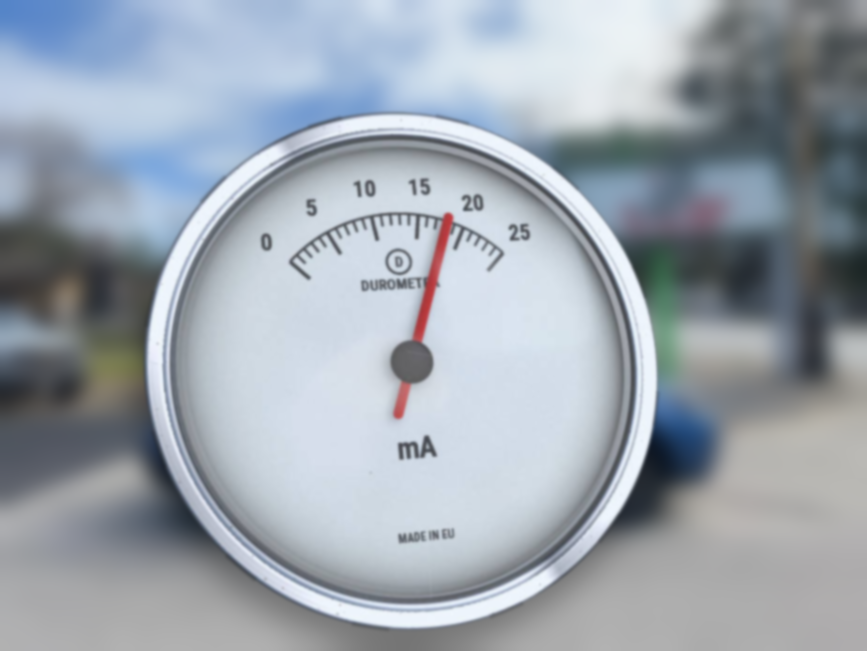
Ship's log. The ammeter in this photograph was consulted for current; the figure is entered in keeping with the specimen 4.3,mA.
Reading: 18,mA
